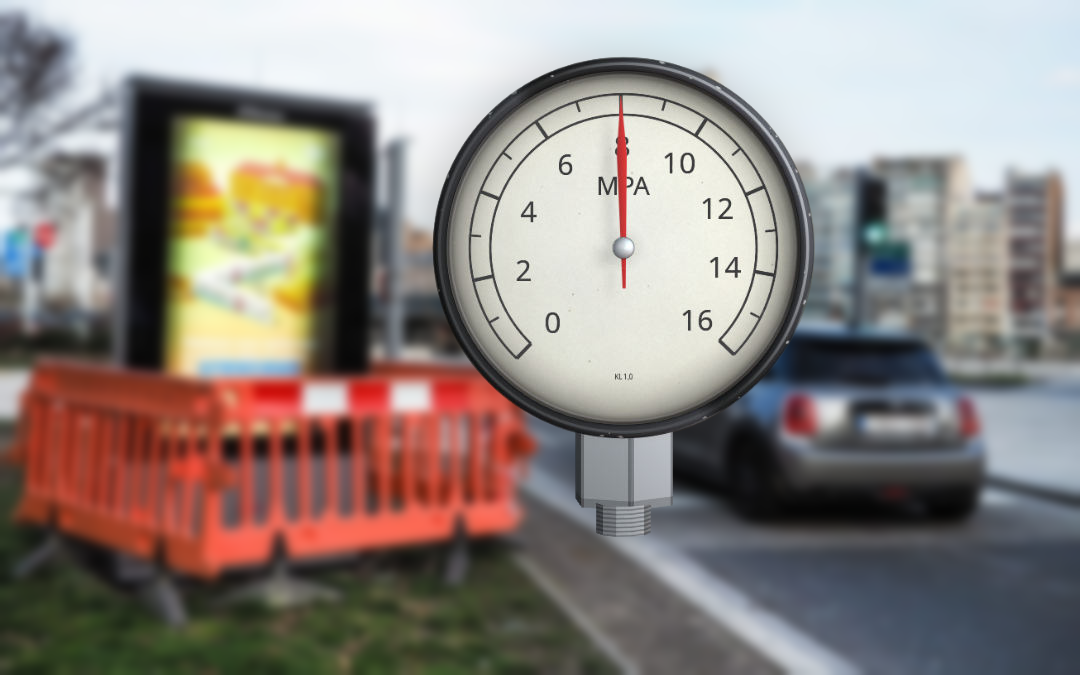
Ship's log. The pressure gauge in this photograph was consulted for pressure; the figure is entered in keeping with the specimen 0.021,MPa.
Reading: 8,MPa
